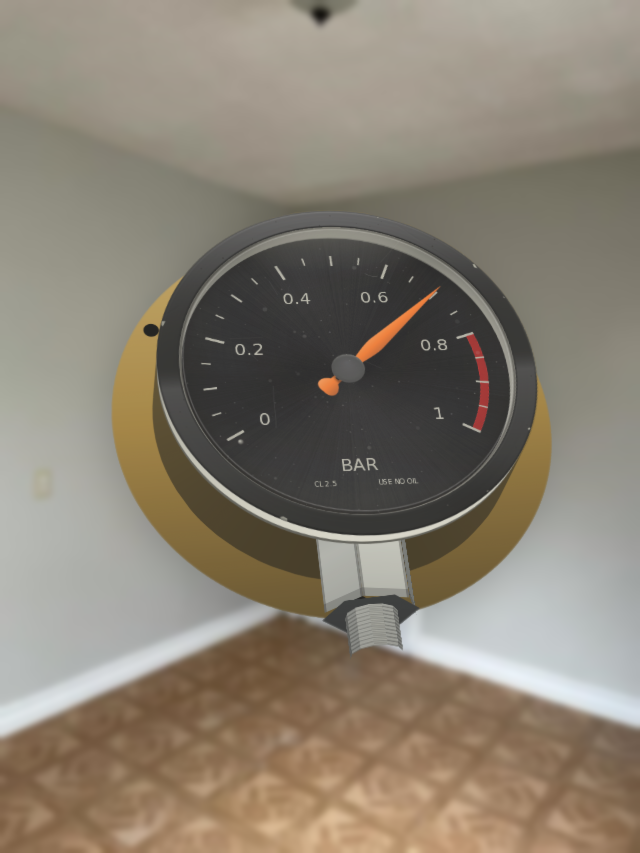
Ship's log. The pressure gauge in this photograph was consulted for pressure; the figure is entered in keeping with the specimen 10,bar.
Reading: 0.7,bar
